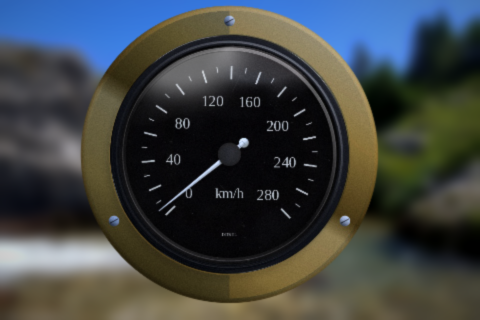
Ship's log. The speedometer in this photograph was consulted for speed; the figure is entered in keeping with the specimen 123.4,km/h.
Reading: 5,km/h
